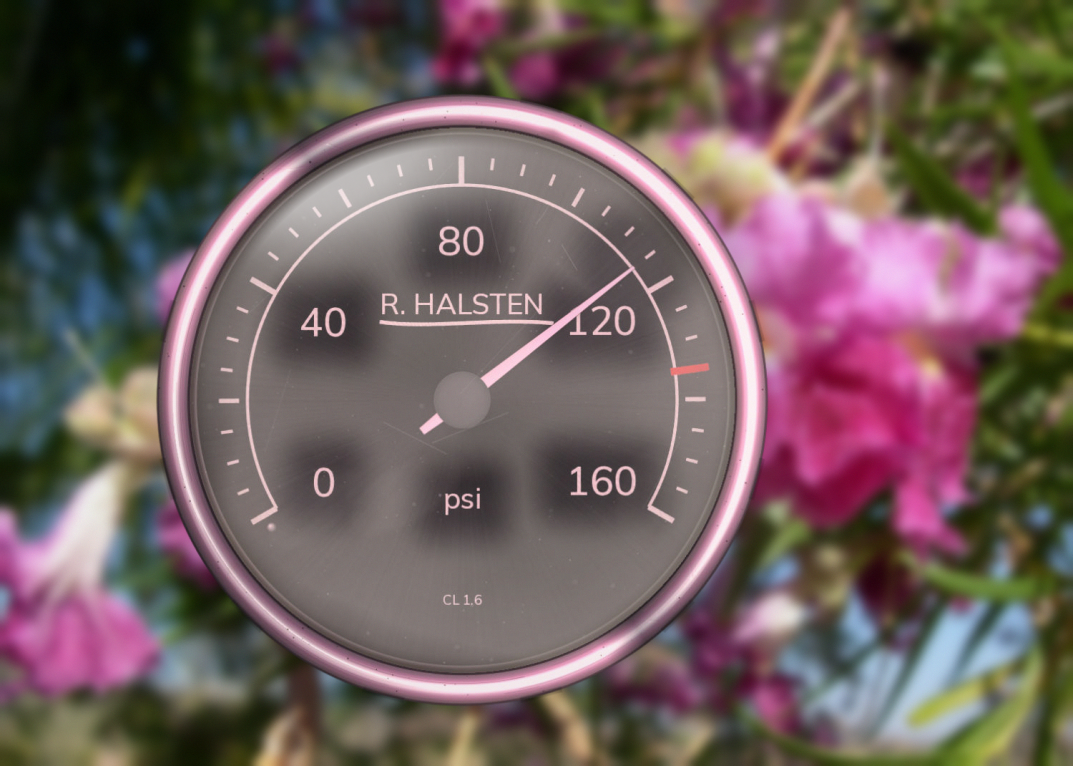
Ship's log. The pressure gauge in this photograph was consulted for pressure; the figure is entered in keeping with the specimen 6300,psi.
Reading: 115,psi
